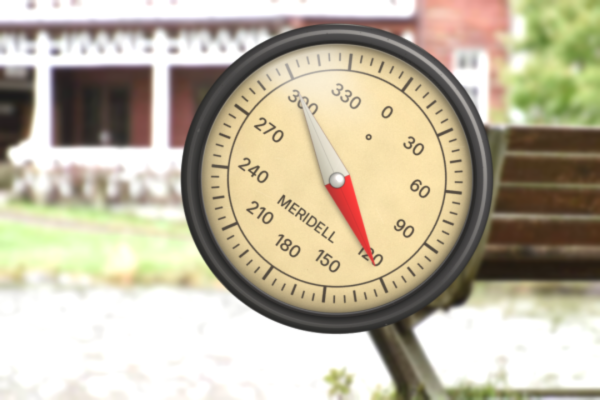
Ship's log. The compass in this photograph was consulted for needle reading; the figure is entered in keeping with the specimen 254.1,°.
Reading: 120,°
